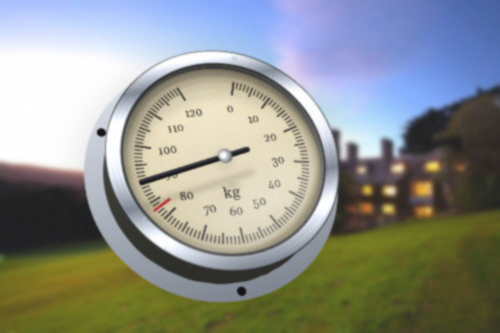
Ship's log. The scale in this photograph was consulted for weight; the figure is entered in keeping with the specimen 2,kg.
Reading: 90,kg
